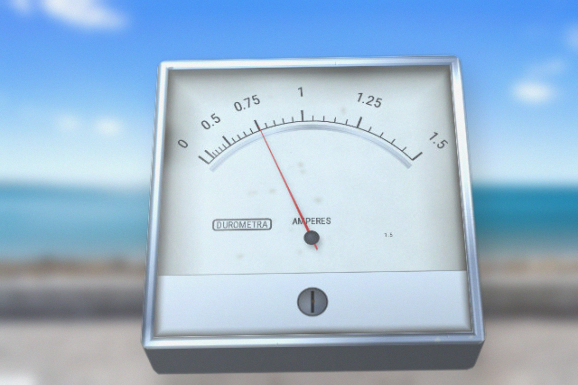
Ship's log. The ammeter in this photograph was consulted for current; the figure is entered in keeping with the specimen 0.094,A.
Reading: 0.75,A
